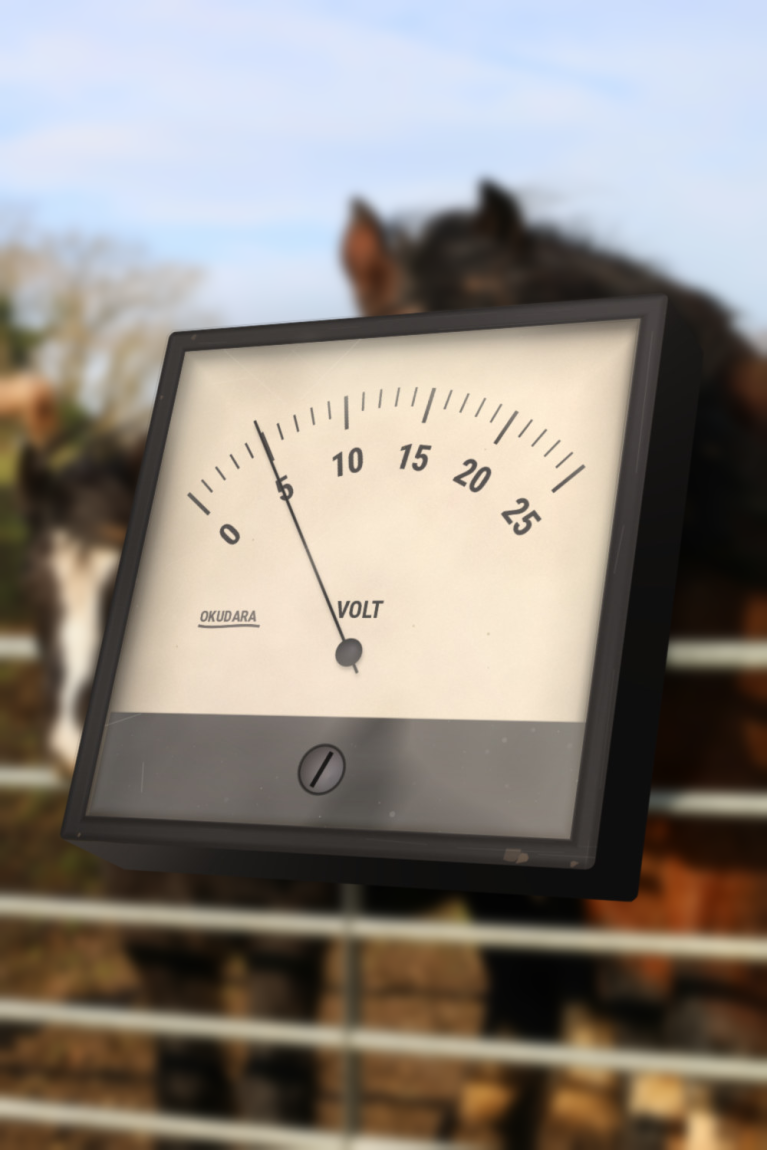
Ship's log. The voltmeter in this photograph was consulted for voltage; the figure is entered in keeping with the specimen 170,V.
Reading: 5,V
